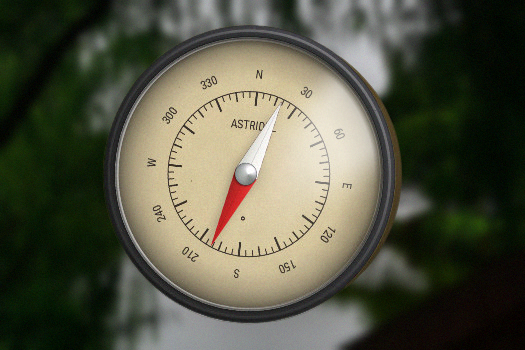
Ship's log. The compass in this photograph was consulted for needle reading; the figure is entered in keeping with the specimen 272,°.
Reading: 200,°
